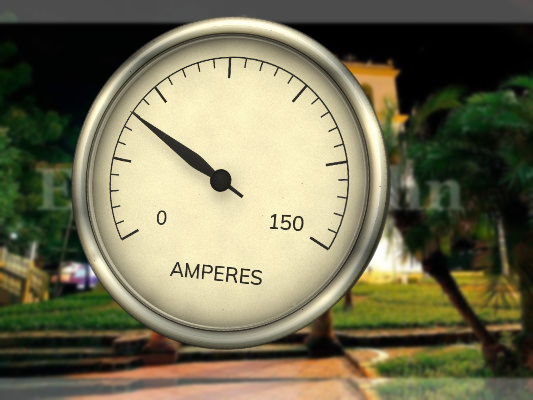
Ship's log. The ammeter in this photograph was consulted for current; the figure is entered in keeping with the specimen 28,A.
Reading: 40,A
